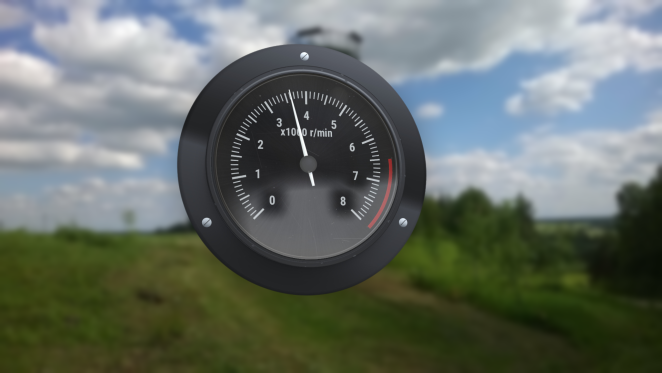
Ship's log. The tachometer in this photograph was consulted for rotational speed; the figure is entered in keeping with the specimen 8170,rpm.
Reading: 3600,rpm
